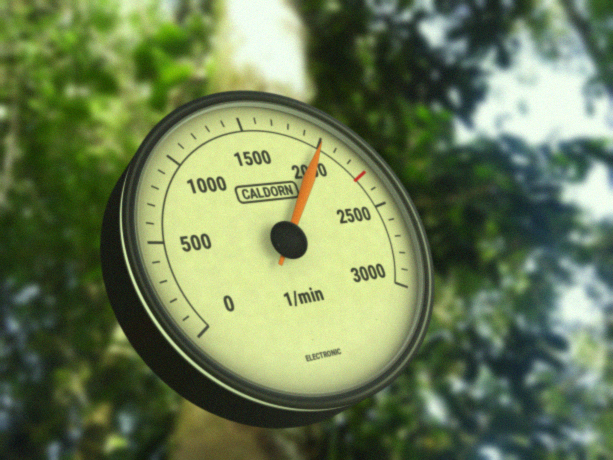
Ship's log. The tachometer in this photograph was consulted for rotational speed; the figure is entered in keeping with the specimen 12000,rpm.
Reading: 2000,rpm
